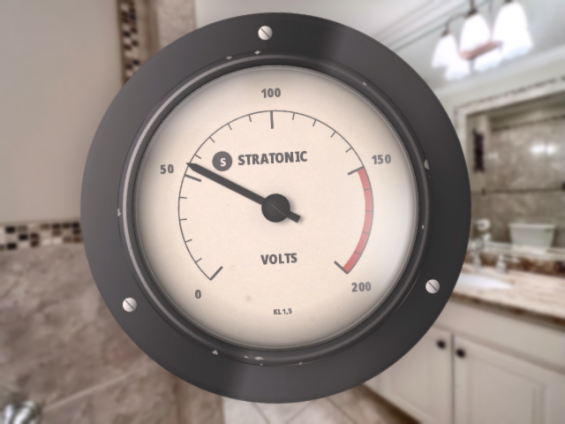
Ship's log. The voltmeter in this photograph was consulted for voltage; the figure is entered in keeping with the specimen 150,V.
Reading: 55,V
